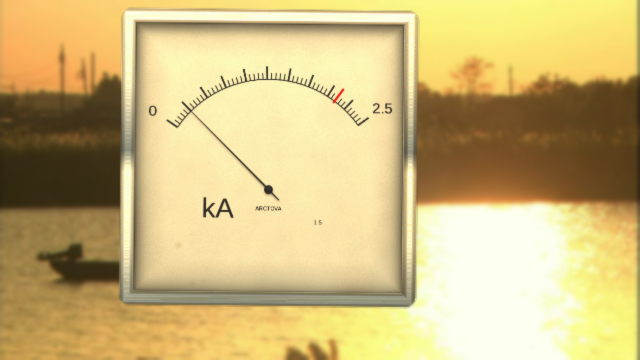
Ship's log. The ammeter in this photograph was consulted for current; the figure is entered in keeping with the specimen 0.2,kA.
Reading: 0.25,kA
